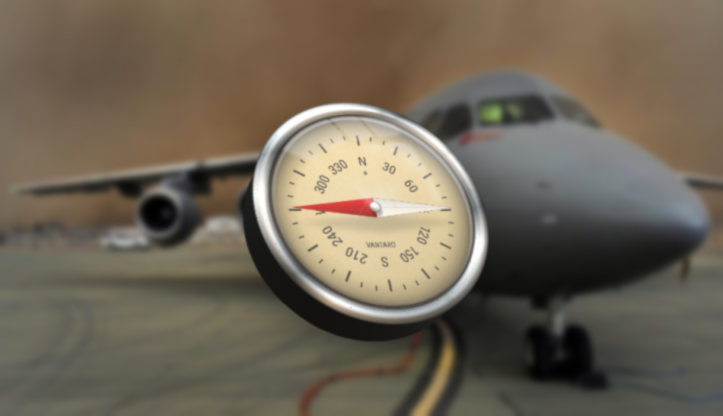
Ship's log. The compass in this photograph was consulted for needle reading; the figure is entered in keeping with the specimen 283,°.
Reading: 270,°
